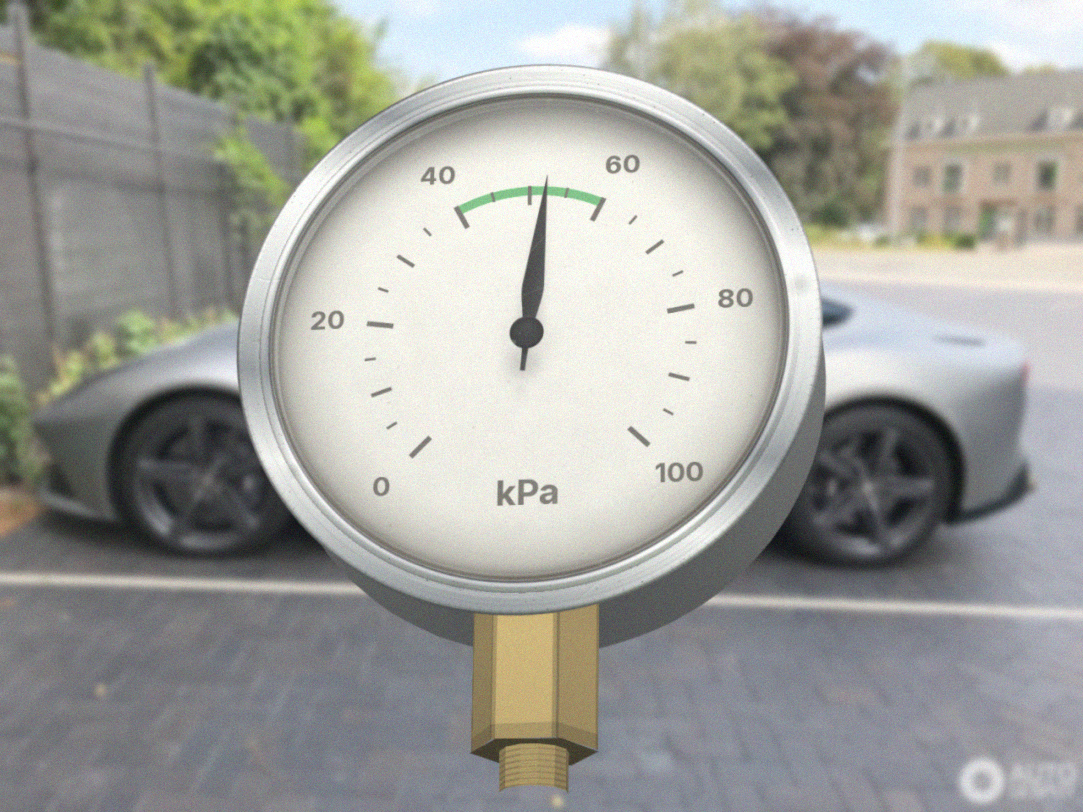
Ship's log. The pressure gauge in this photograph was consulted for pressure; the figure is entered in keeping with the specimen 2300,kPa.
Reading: 52.5,kPa
